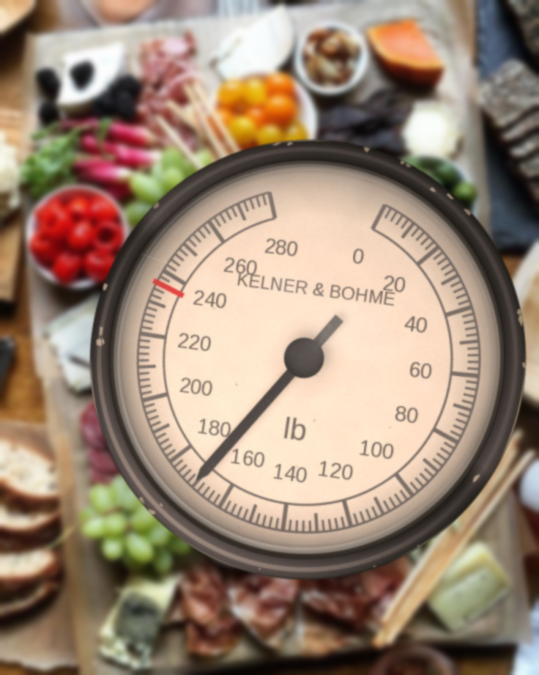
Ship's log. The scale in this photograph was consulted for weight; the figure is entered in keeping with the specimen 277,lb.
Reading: 170,lb
